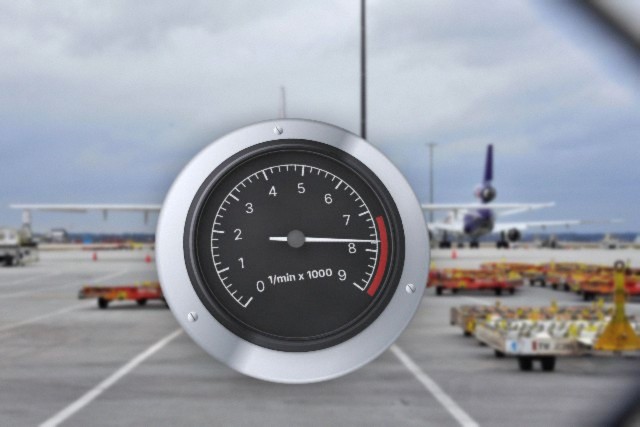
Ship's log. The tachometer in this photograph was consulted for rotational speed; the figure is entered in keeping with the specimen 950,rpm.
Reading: 7800,rpm
